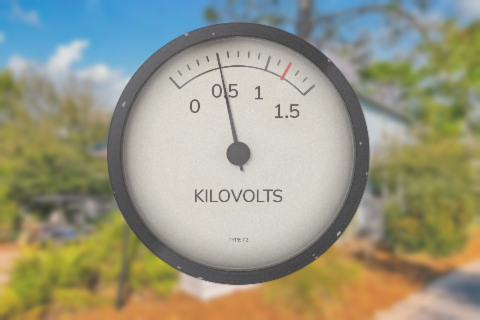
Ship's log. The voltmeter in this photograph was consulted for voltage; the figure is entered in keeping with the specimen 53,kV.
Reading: 0.5,kV
